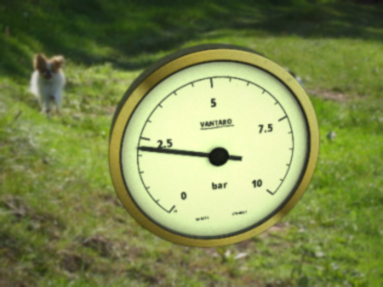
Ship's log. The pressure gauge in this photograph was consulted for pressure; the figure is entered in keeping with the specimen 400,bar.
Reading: 2.25,bar
